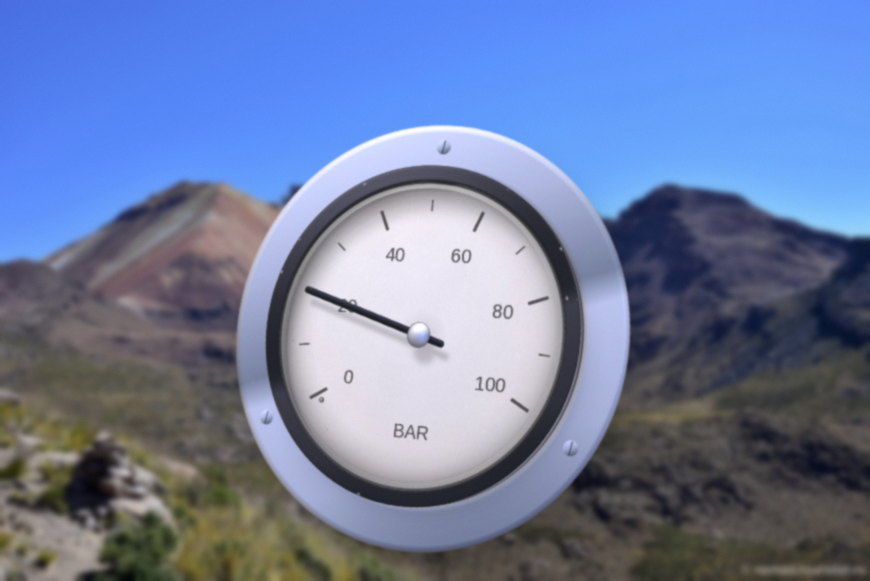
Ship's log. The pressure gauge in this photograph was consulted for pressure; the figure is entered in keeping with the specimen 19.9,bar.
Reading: 20,bar
